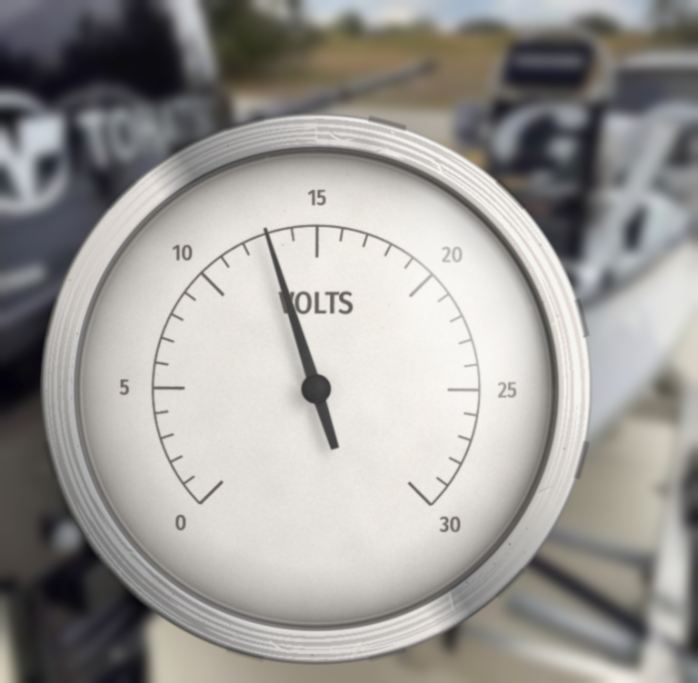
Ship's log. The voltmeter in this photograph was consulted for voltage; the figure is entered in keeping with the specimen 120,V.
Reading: 13,V
